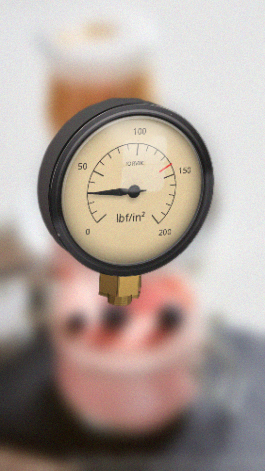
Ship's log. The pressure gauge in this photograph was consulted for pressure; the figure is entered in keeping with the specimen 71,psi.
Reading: 30,psi
